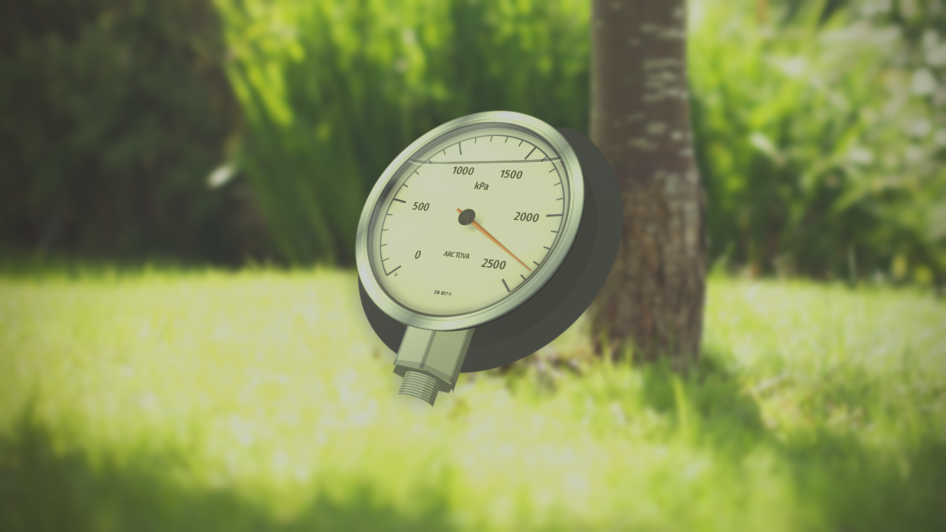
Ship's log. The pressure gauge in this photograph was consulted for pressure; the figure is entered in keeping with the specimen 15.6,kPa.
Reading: 2350,kPa
